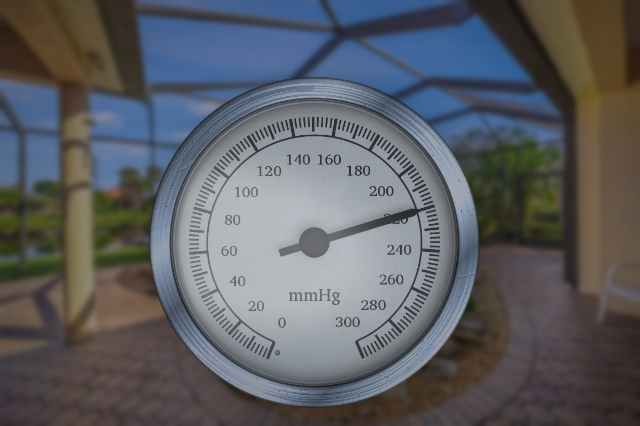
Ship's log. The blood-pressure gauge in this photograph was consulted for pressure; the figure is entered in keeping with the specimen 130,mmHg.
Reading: 220,mmHg
